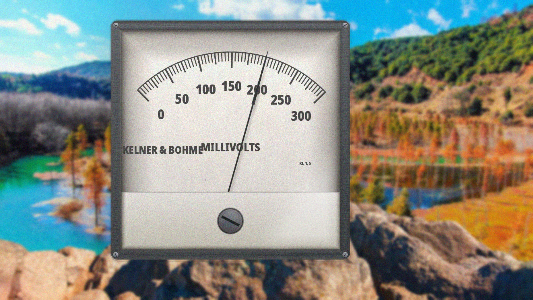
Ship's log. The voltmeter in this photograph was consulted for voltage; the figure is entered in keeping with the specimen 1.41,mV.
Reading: 200,mV
